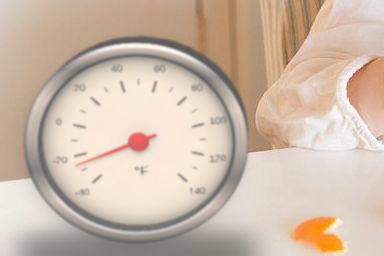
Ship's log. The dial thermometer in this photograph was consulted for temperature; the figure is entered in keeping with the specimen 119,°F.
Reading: -25,°F
